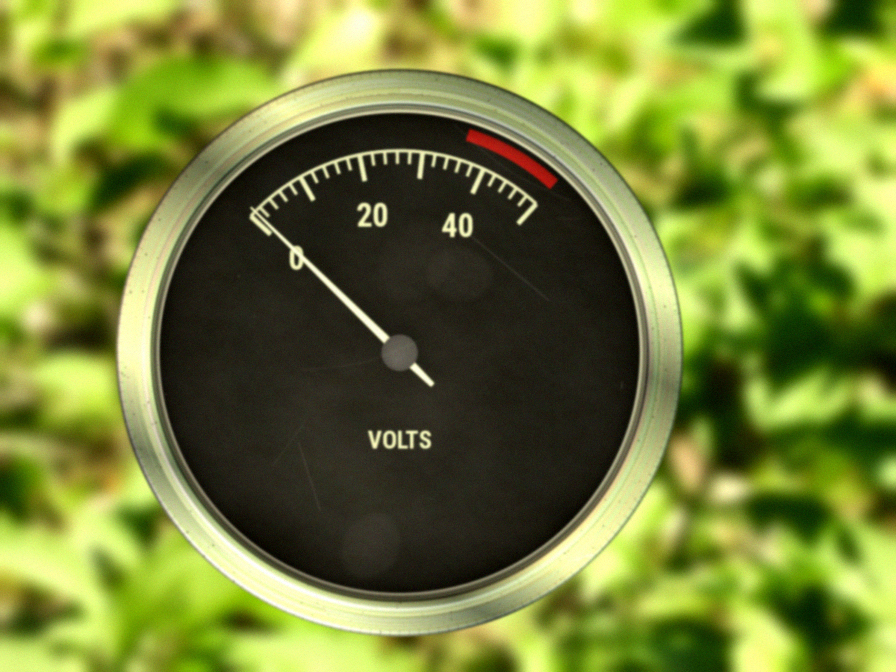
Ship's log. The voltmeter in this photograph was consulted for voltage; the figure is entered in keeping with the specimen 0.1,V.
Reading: 1,V
